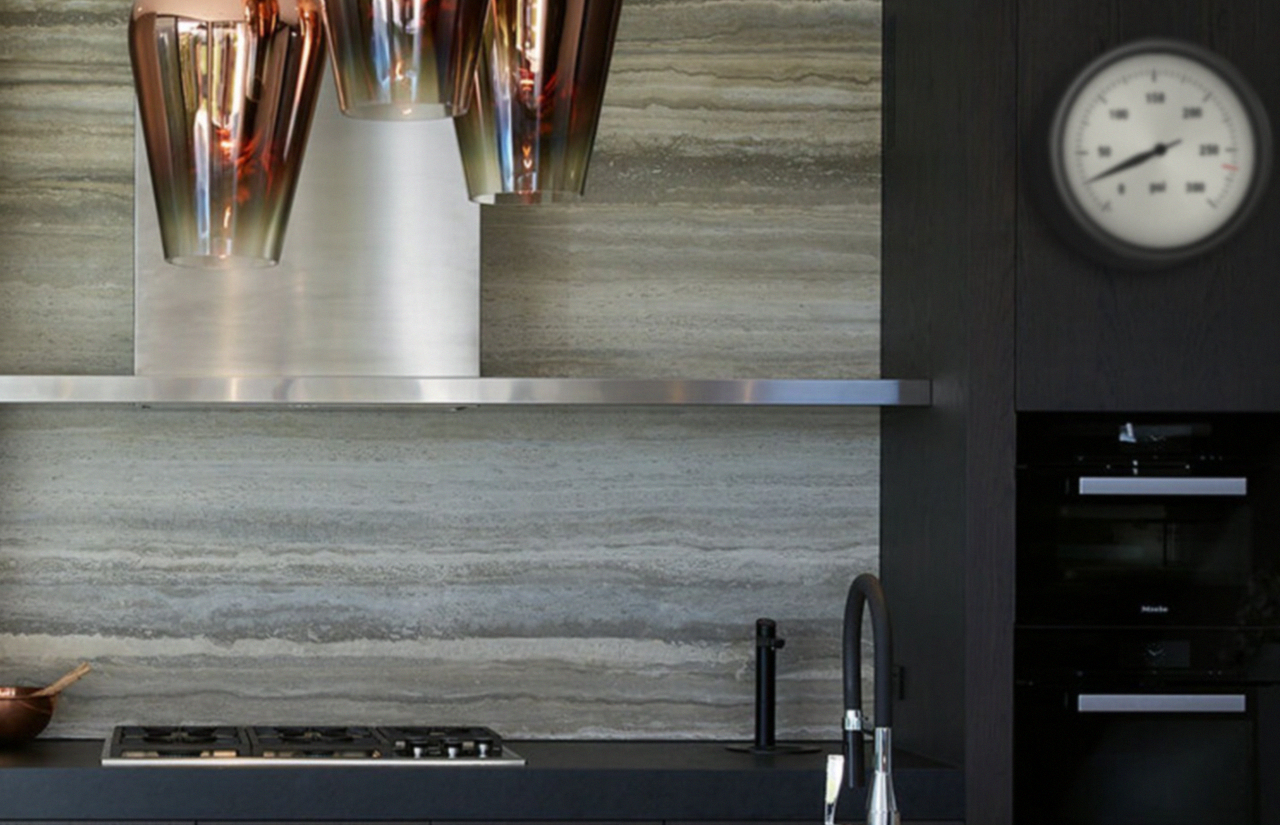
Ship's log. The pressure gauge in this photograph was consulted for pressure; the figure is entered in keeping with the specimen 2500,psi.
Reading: 25,psi
